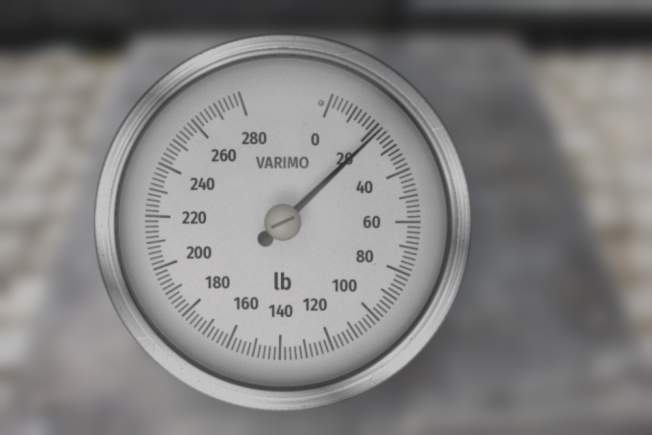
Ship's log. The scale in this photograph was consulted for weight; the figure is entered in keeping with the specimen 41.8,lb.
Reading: 22,lb
